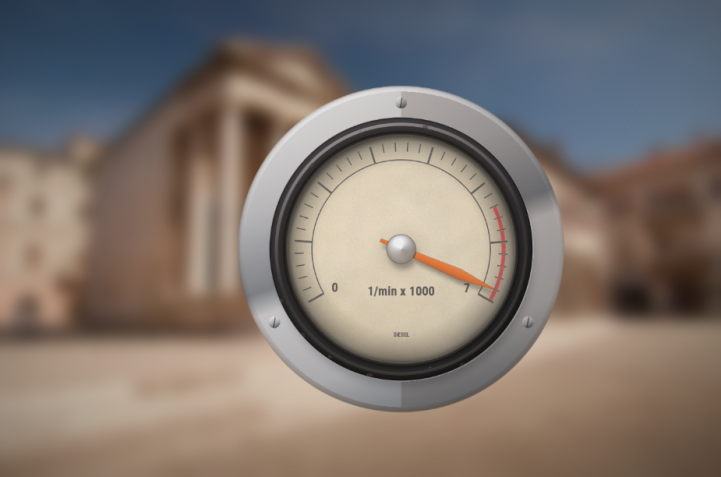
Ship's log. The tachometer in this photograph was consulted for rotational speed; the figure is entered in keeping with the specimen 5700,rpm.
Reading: 6800,rpm
